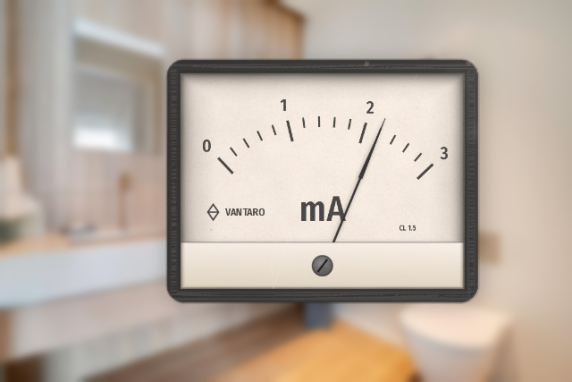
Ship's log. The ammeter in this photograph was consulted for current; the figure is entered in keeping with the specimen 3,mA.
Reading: 2.2,mA
